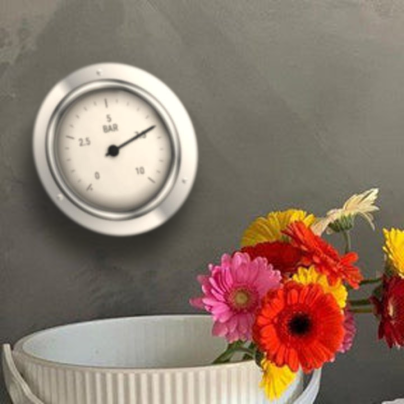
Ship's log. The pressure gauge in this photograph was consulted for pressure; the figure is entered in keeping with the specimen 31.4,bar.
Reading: 7.5,bar
